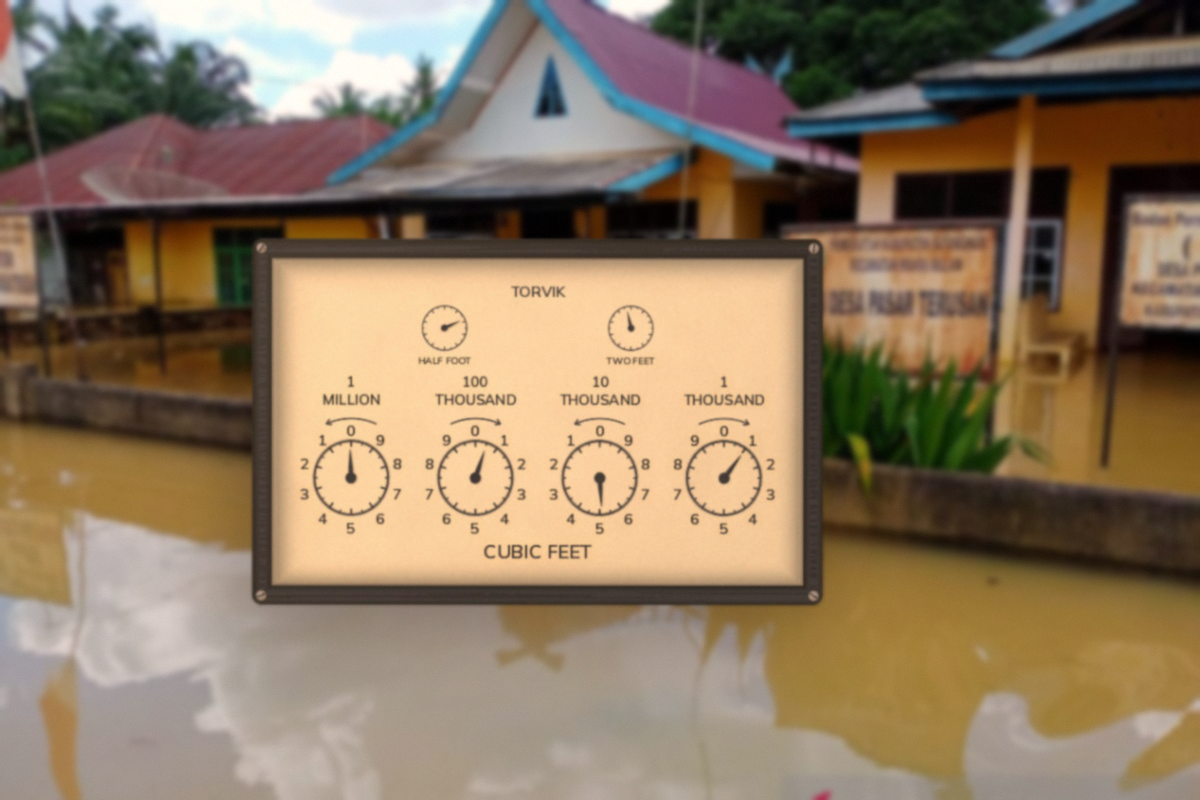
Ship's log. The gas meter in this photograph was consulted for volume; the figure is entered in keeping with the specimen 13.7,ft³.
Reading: 5100,ft³
